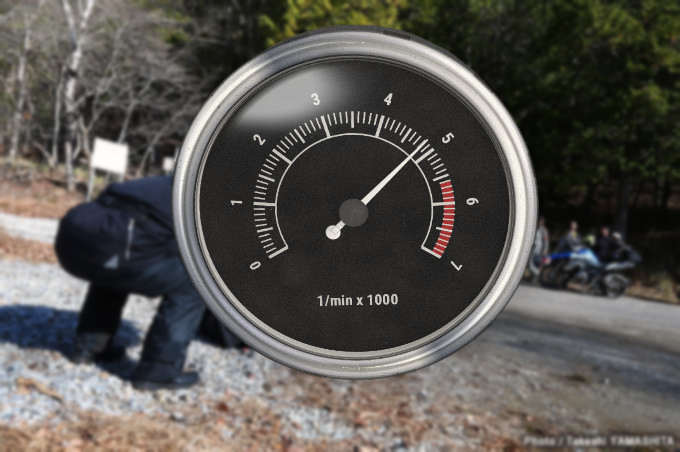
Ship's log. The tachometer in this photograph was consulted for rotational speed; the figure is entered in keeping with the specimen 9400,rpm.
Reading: 4800,rpm
